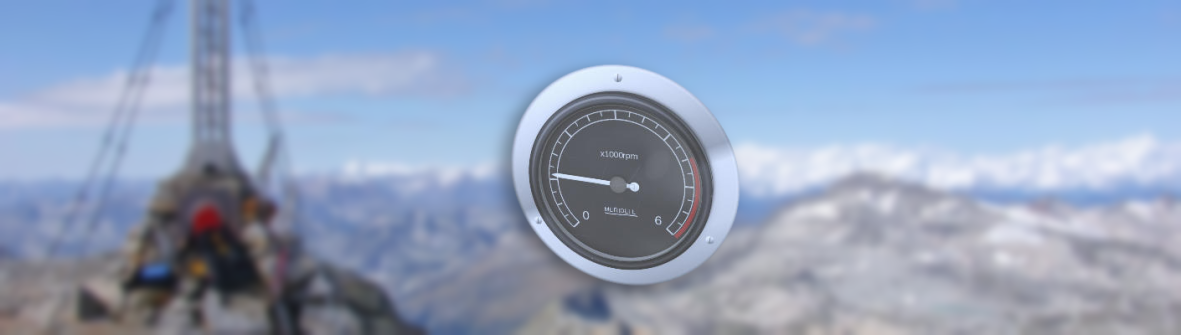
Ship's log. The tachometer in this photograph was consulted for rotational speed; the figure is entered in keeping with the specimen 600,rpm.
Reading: 1125,rpm
